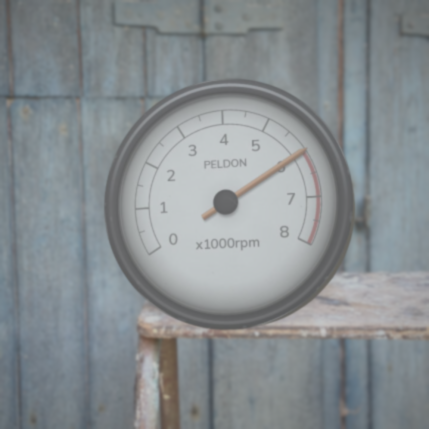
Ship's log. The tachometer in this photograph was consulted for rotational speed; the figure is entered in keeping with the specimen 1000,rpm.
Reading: 6000,rpm
